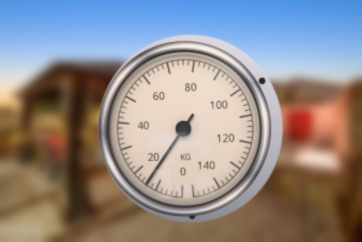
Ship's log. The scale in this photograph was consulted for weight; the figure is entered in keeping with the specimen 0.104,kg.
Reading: 14,kg
